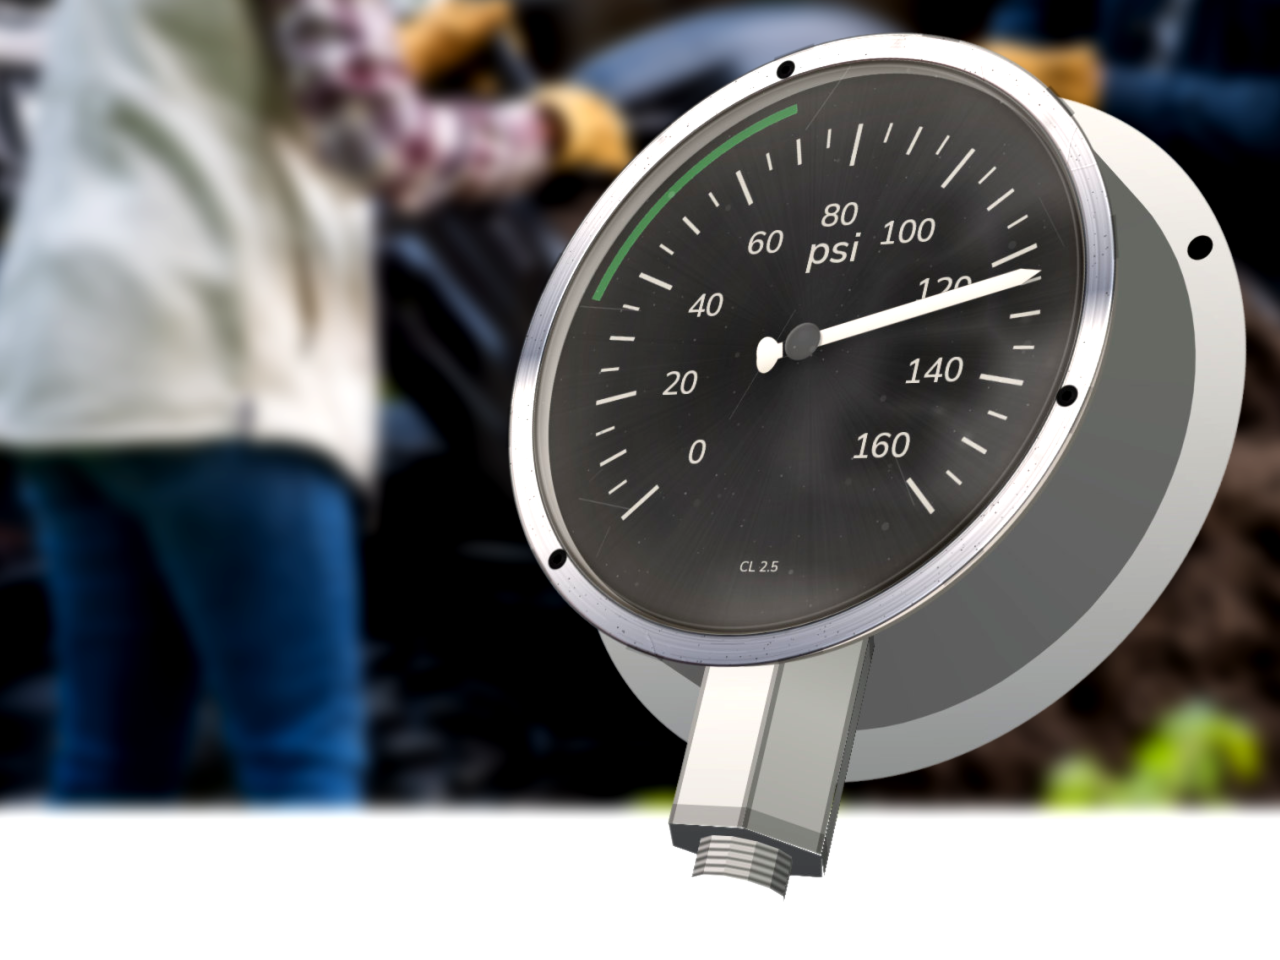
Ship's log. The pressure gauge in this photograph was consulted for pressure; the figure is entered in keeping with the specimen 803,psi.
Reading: 125,psi
